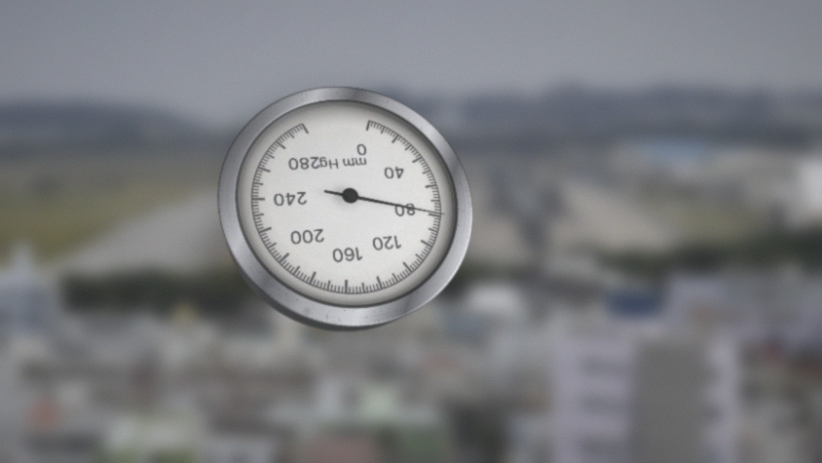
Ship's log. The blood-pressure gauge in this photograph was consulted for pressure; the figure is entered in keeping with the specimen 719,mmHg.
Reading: 80,mmHg
